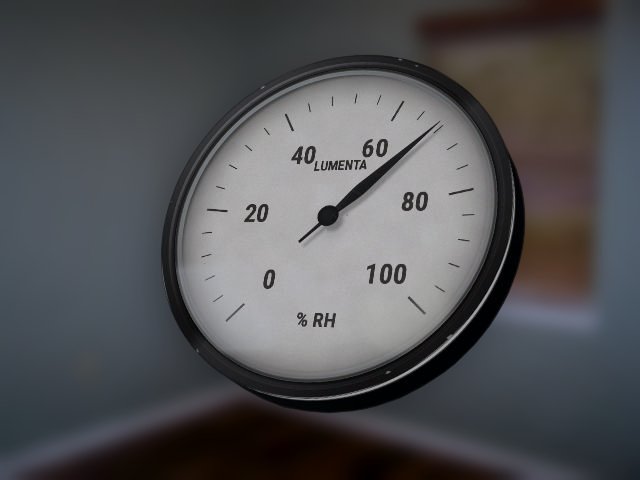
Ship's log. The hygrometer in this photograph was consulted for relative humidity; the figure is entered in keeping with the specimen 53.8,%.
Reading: 68,%
